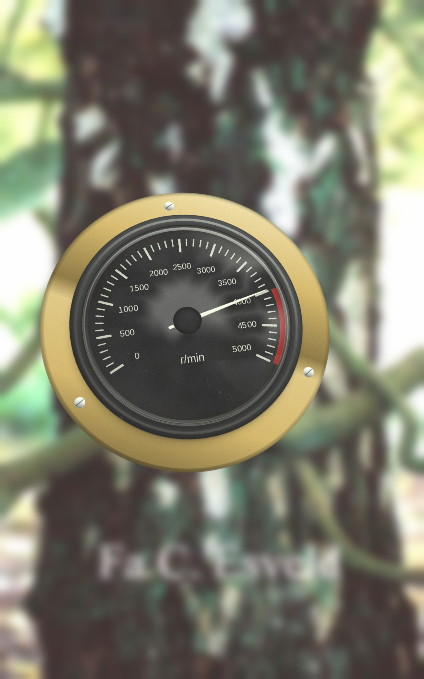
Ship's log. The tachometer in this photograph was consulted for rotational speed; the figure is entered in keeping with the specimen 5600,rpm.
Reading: 4000,rpm
